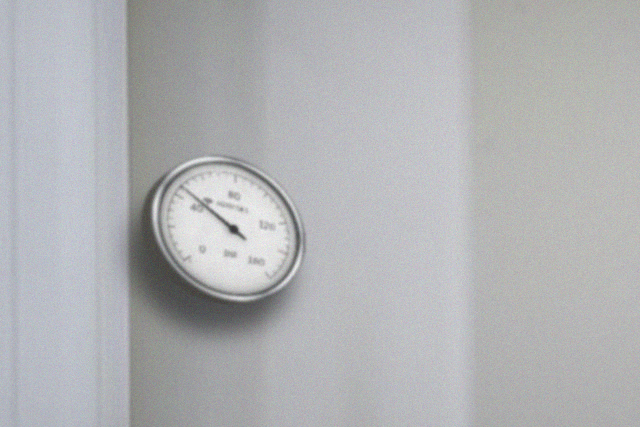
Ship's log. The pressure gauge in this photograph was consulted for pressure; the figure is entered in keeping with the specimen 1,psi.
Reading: 45,psi
